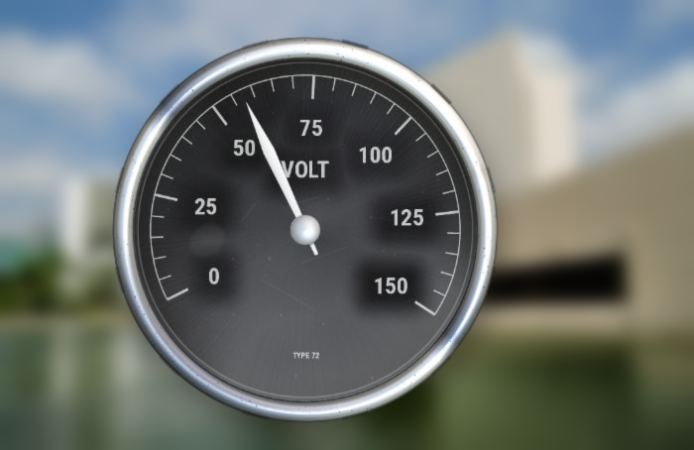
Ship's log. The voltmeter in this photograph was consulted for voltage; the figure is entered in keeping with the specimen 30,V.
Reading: 57.5,V
